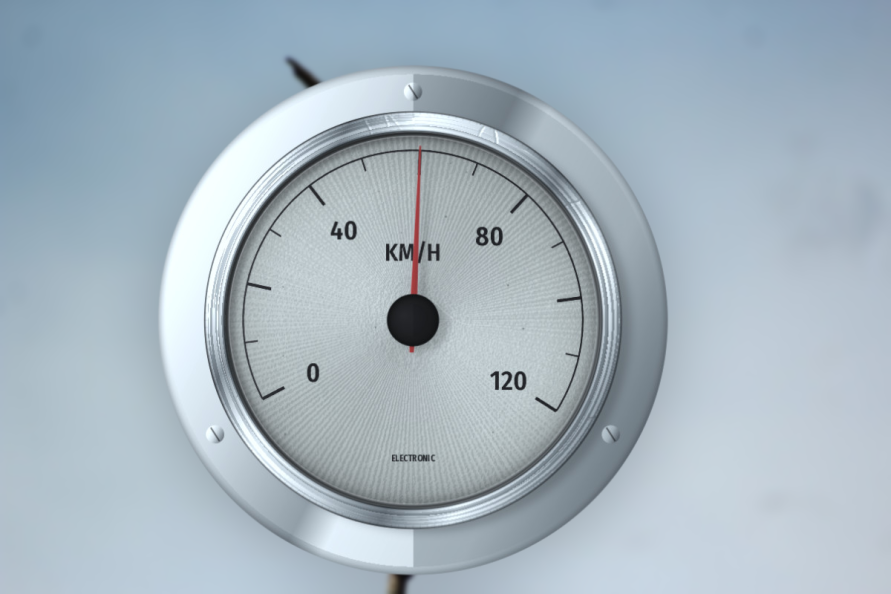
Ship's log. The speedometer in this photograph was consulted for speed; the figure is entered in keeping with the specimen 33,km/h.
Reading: 60,km/h
